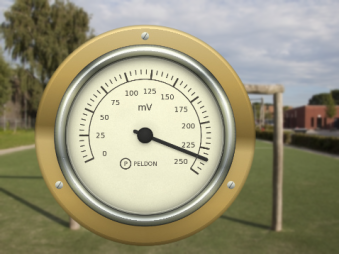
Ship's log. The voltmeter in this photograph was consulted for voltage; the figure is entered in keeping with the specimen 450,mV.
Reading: 235,mV
